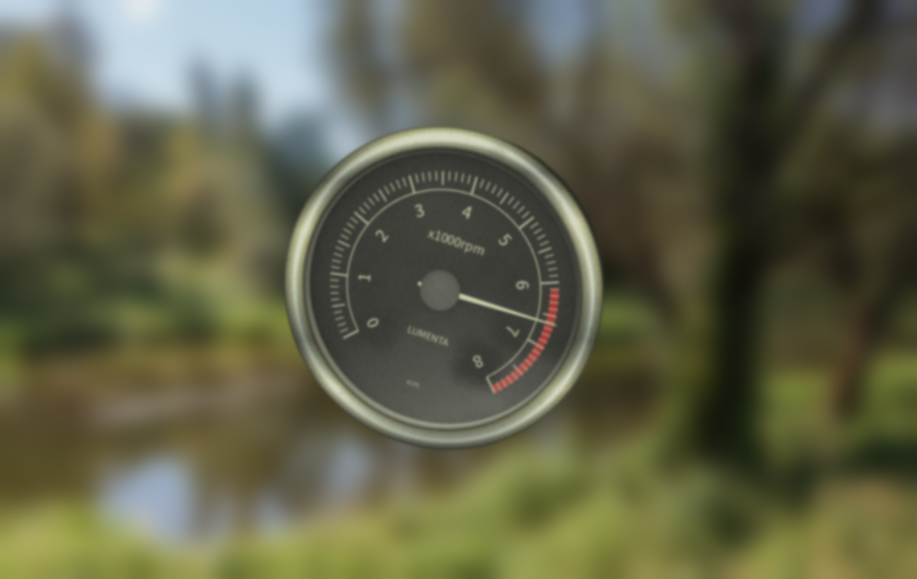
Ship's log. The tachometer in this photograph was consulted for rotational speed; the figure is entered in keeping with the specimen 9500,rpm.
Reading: 6600,rpm
